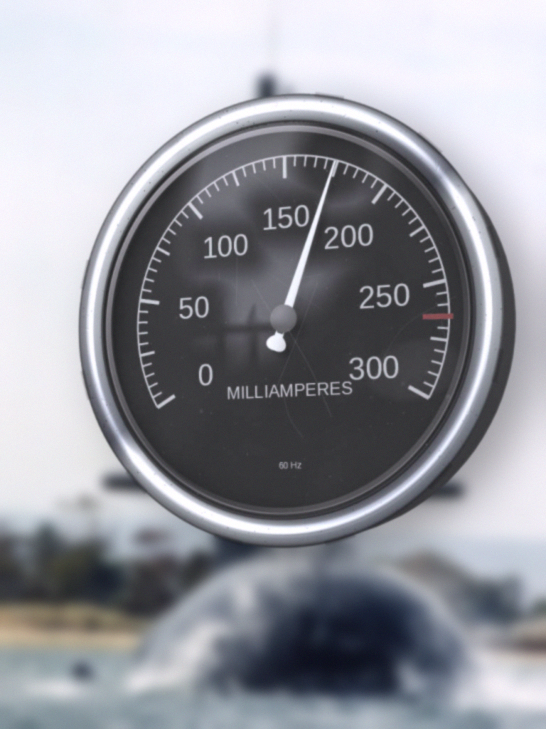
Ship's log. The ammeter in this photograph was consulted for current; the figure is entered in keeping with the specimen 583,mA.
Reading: 175,mA
